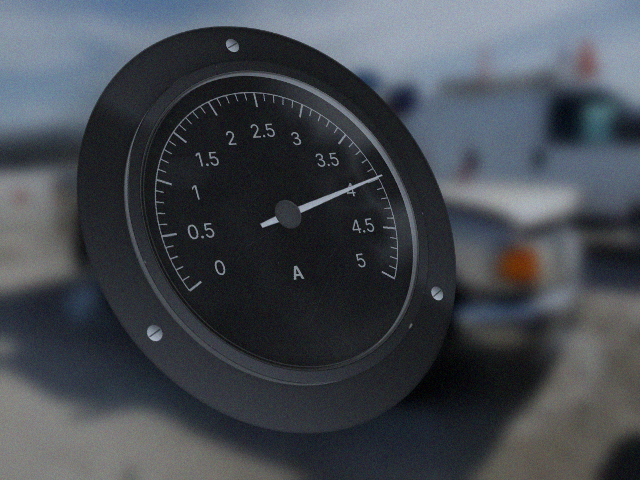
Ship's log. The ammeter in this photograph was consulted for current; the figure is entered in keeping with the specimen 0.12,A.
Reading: 4,A
